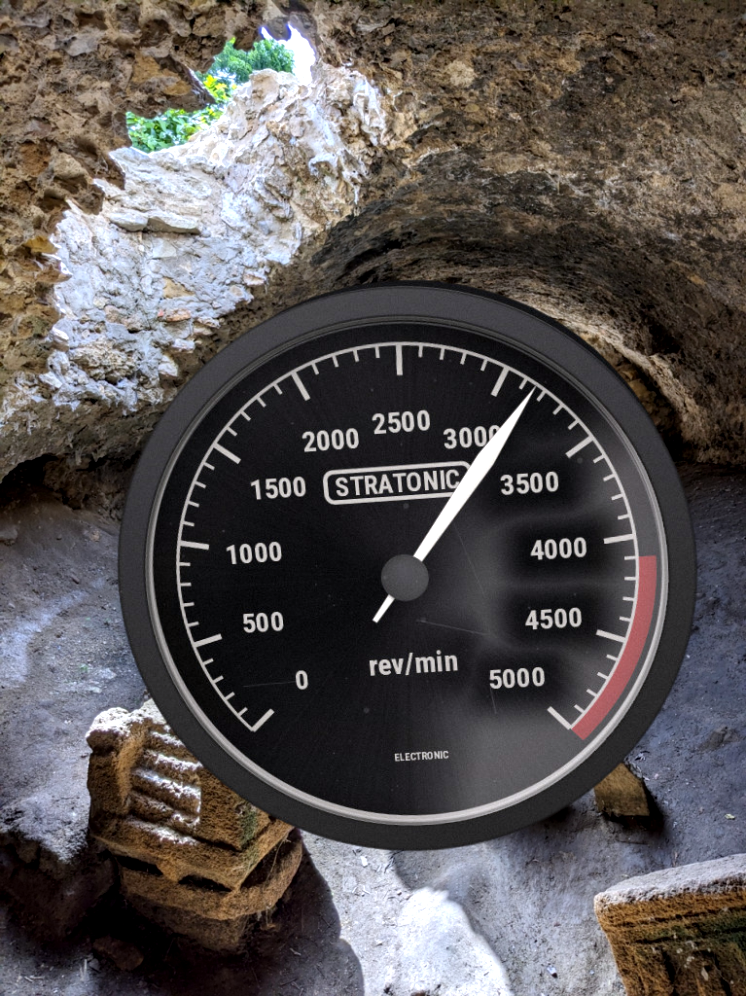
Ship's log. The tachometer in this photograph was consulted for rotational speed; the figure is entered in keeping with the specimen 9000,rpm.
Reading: 3150,rpm
